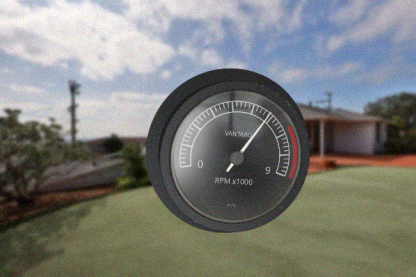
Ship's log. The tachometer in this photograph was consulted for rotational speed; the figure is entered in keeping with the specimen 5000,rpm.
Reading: 5800,rpm
